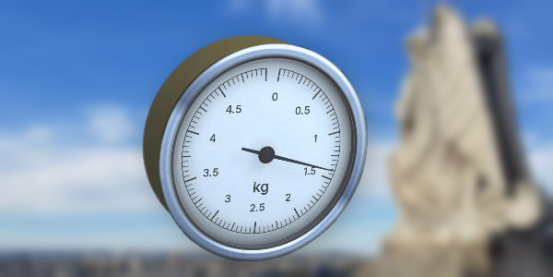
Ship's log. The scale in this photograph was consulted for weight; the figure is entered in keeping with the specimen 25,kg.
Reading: 1.4,kg
